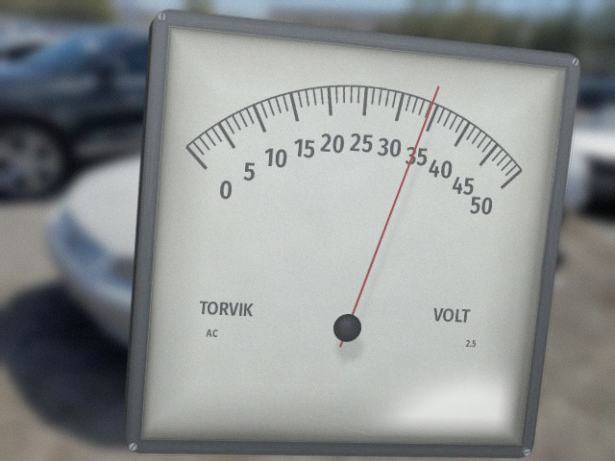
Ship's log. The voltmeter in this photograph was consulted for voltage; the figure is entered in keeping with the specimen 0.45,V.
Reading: 34,V
